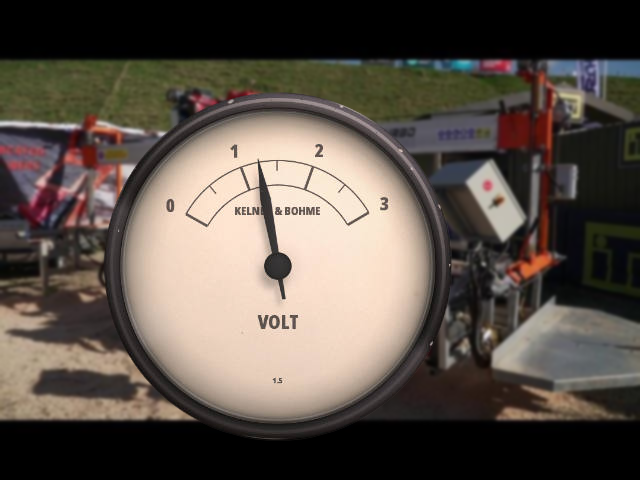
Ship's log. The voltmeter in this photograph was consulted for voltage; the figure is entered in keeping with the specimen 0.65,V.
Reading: 1.25,V
